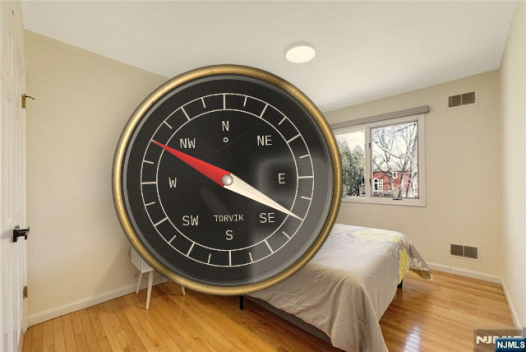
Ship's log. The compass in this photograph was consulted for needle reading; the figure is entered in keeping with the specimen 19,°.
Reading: 300,°
